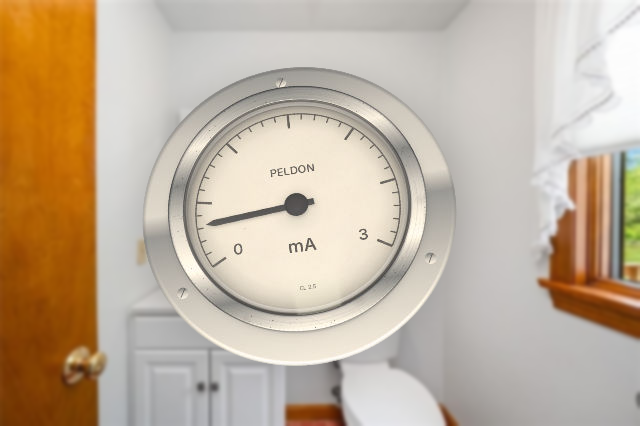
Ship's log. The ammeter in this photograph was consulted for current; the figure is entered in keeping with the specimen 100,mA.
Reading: 0.3,mA
